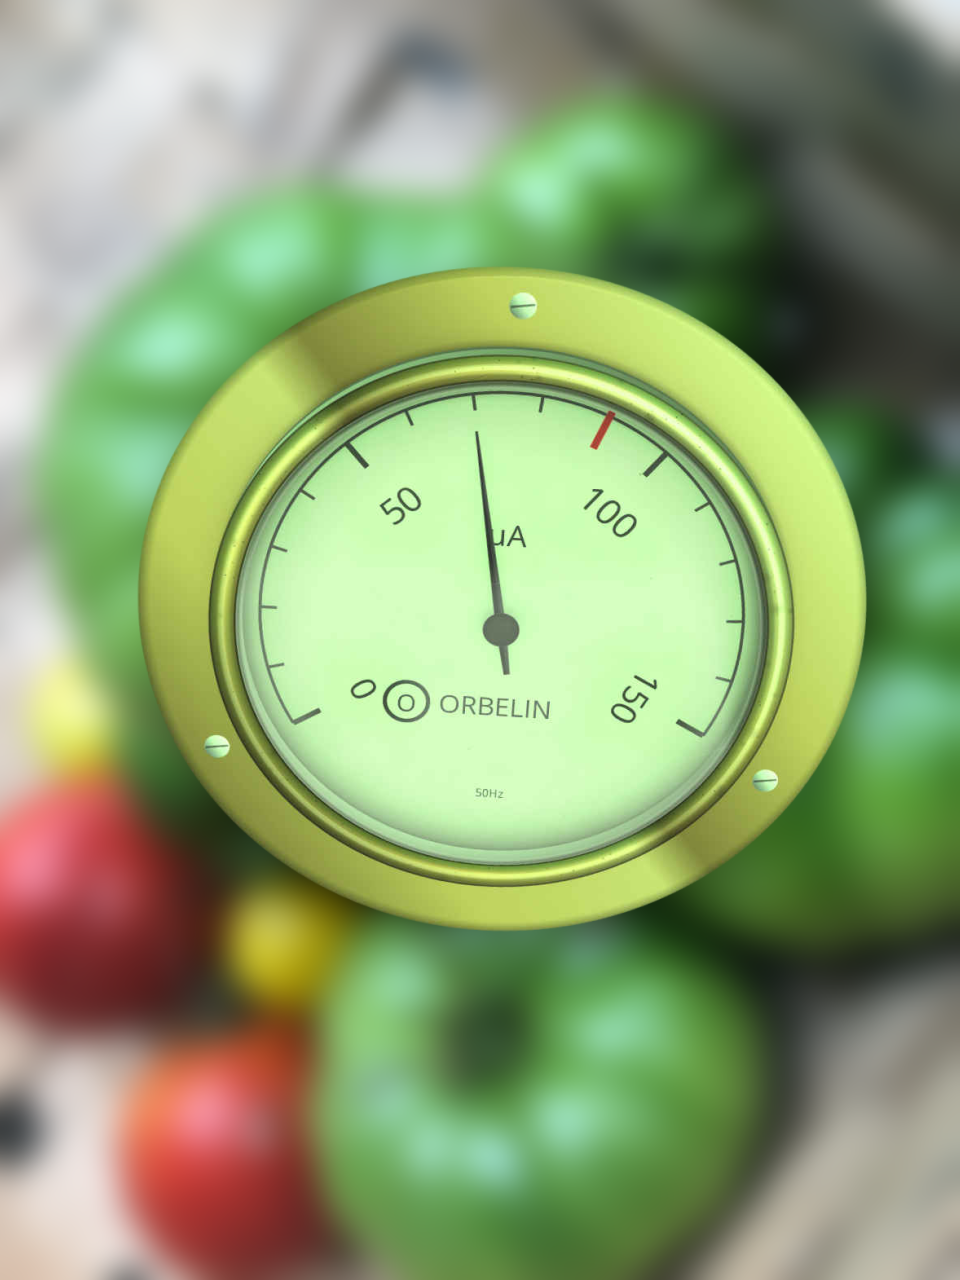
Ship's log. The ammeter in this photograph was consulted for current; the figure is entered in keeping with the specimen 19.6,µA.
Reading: 70,µA
